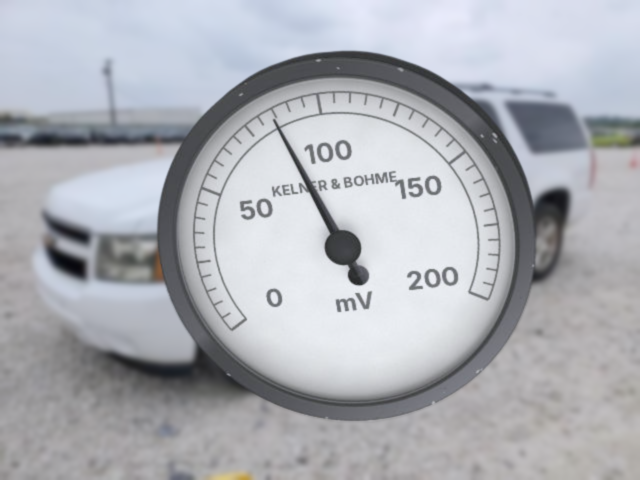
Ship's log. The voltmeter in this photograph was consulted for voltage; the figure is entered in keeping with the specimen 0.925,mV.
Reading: 85,mV
